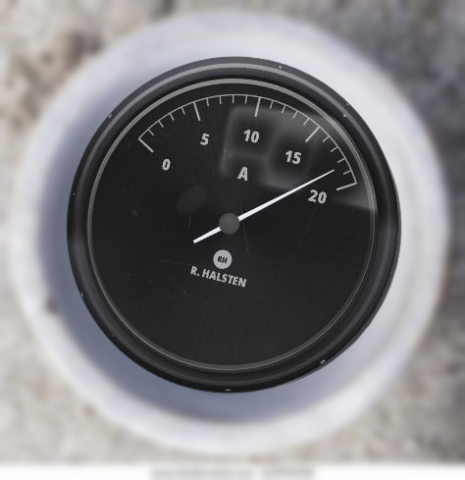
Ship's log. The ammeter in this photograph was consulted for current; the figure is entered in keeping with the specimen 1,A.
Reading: 18.5,A
